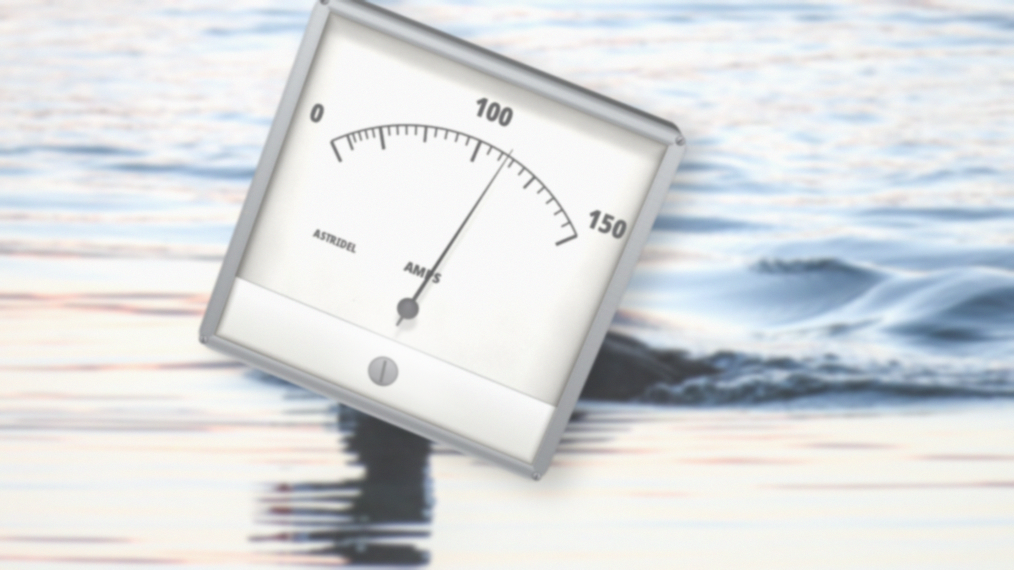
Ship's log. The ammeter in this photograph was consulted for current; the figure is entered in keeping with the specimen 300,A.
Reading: 112.5,A
